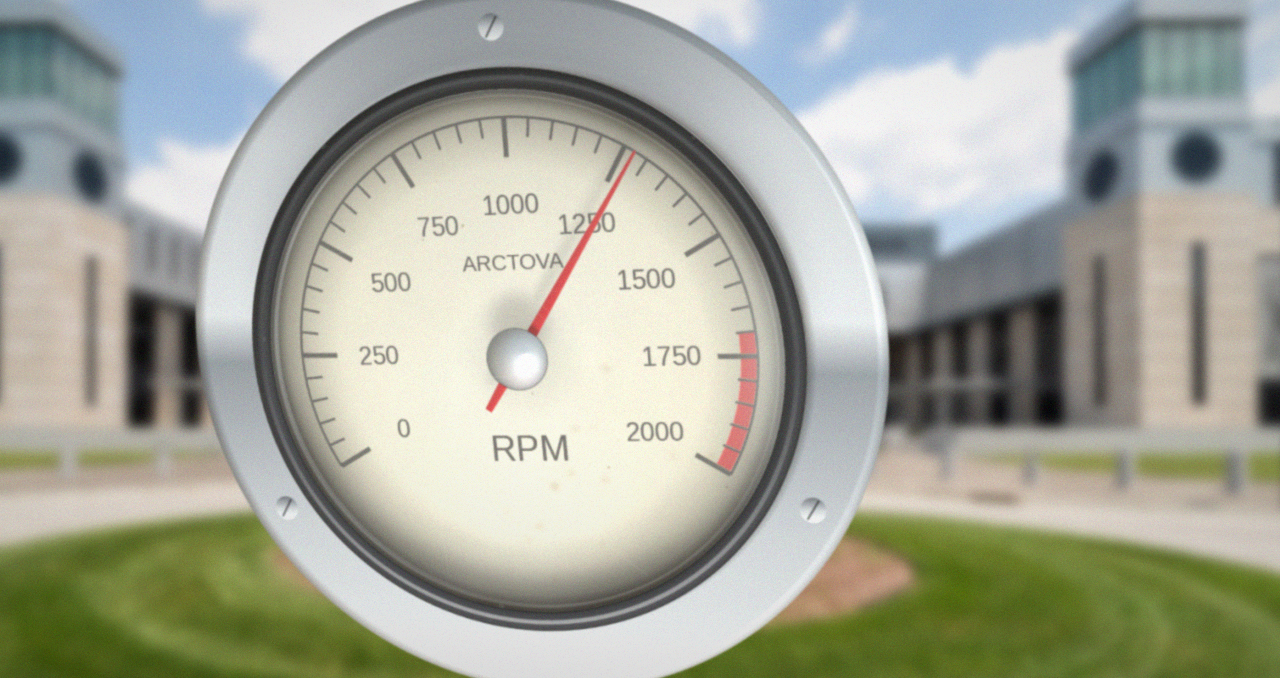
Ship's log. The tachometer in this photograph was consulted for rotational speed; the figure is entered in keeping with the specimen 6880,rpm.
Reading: 1275,rpm
